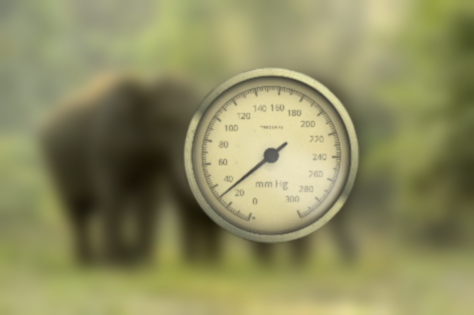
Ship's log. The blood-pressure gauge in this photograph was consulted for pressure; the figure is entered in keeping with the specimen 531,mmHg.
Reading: 30,mmHg
